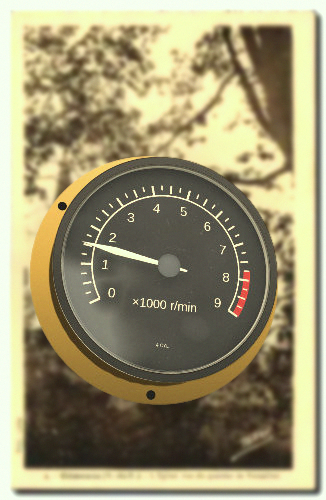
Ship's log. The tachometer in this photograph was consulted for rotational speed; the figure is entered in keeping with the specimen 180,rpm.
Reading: 1500,rpm
